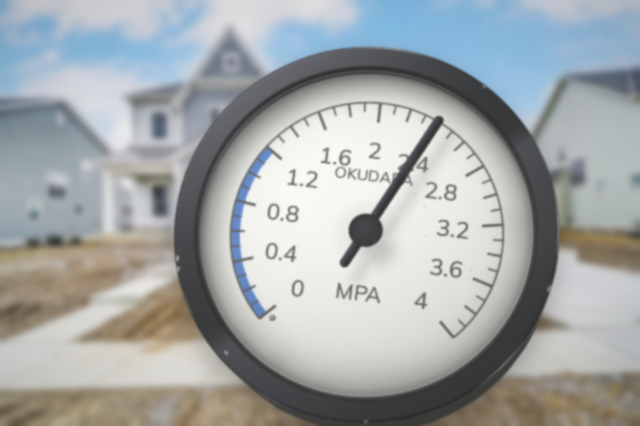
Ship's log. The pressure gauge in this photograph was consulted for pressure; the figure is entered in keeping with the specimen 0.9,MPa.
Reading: 2.4,MPa
